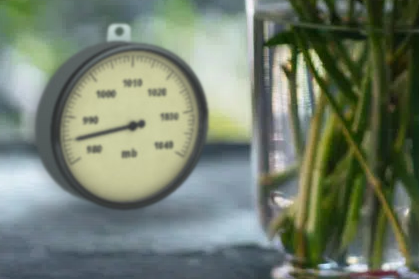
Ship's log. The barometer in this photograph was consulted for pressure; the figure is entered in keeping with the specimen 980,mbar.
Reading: 985,mbar
